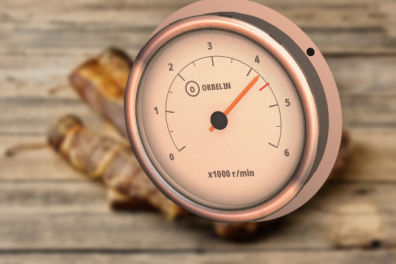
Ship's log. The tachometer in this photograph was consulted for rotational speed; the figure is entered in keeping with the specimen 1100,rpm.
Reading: 4250,rpm
